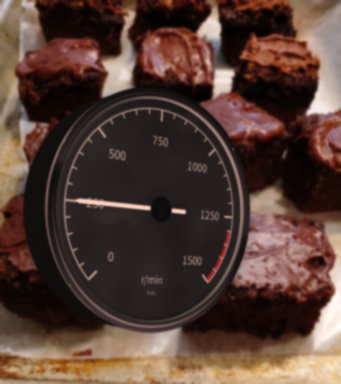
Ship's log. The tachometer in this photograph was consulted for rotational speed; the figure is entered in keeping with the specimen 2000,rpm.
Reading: 250,rpm
